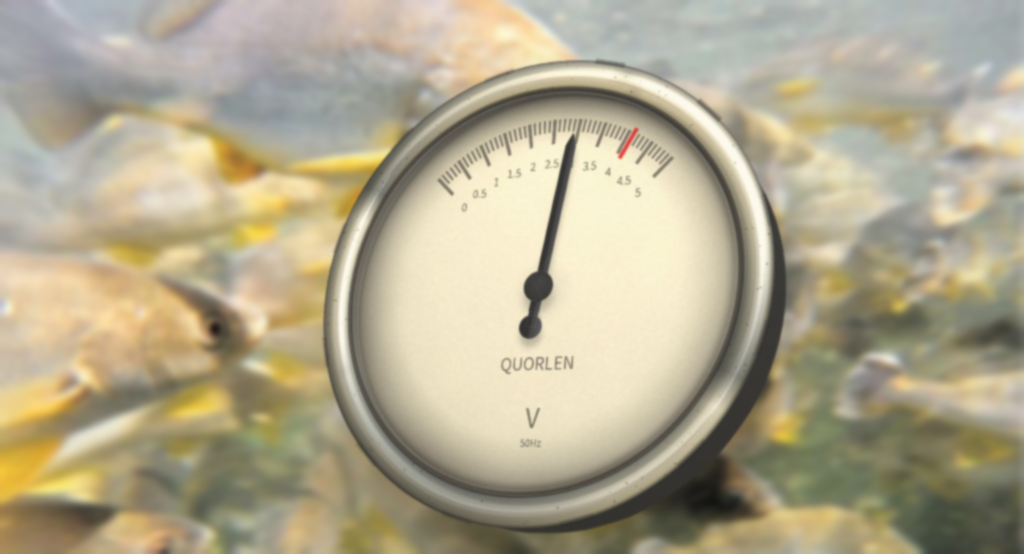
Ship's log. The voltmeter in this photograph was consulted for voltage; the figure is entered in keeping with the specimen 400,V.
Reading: 3,V
